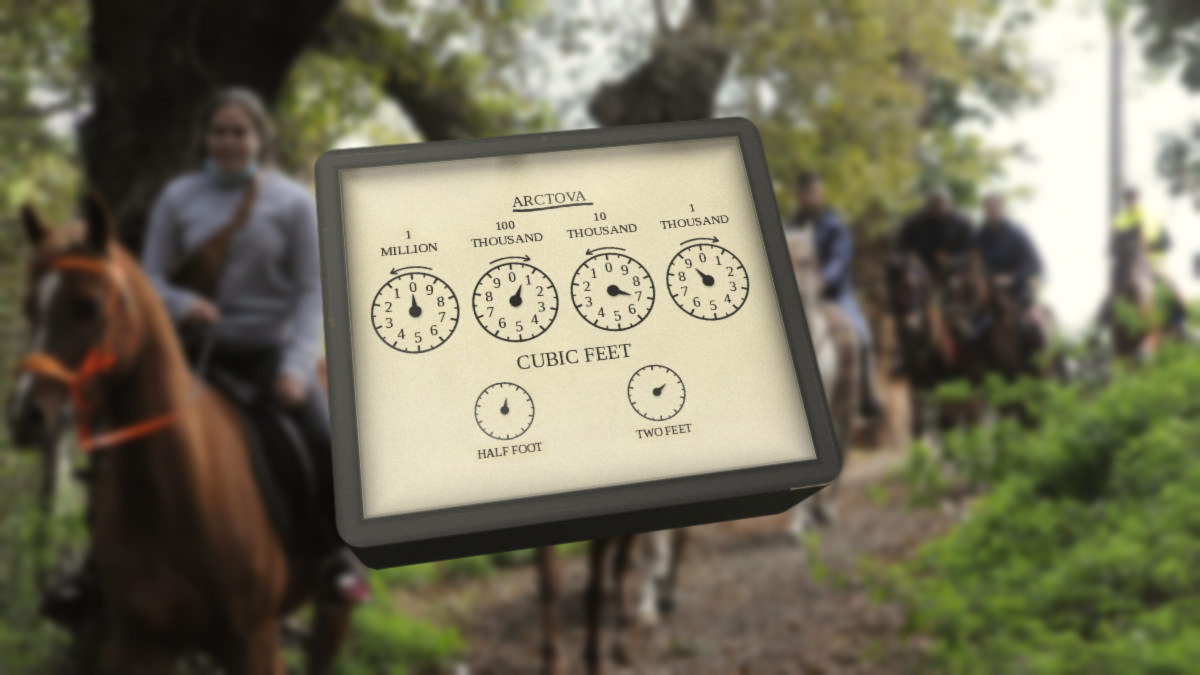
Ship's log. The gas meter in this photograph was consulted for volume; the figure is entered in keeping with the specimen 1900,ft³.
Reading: 6900,ft³
